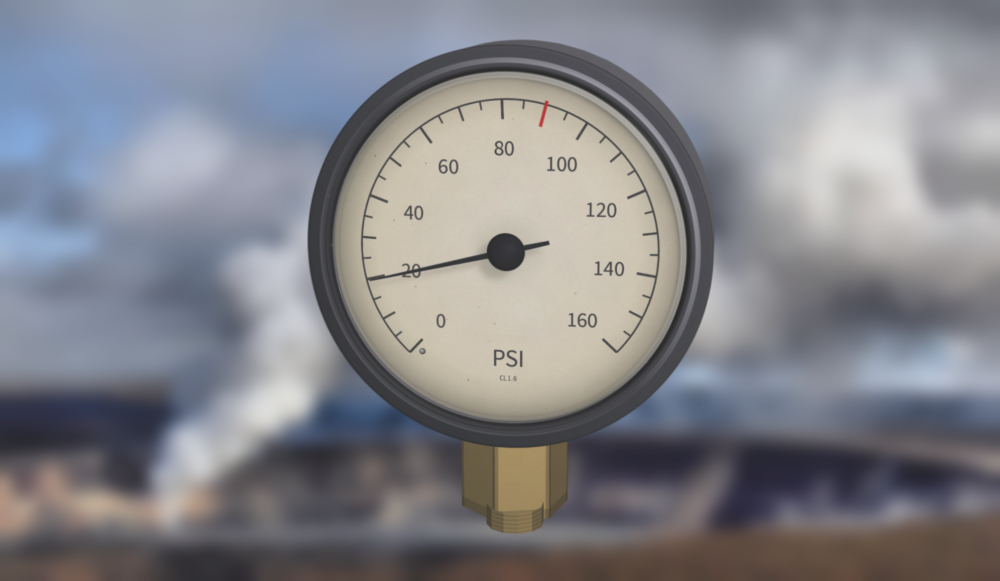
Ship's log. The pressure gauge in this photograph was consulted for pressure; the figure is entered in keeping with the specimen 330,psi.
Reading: 20,psi
